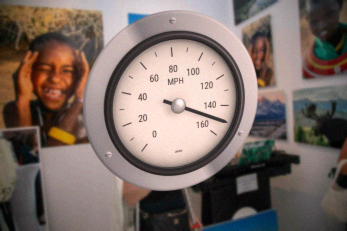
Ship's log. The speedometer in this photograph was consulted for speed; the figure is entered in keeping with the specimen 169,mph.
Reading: 150,mph
